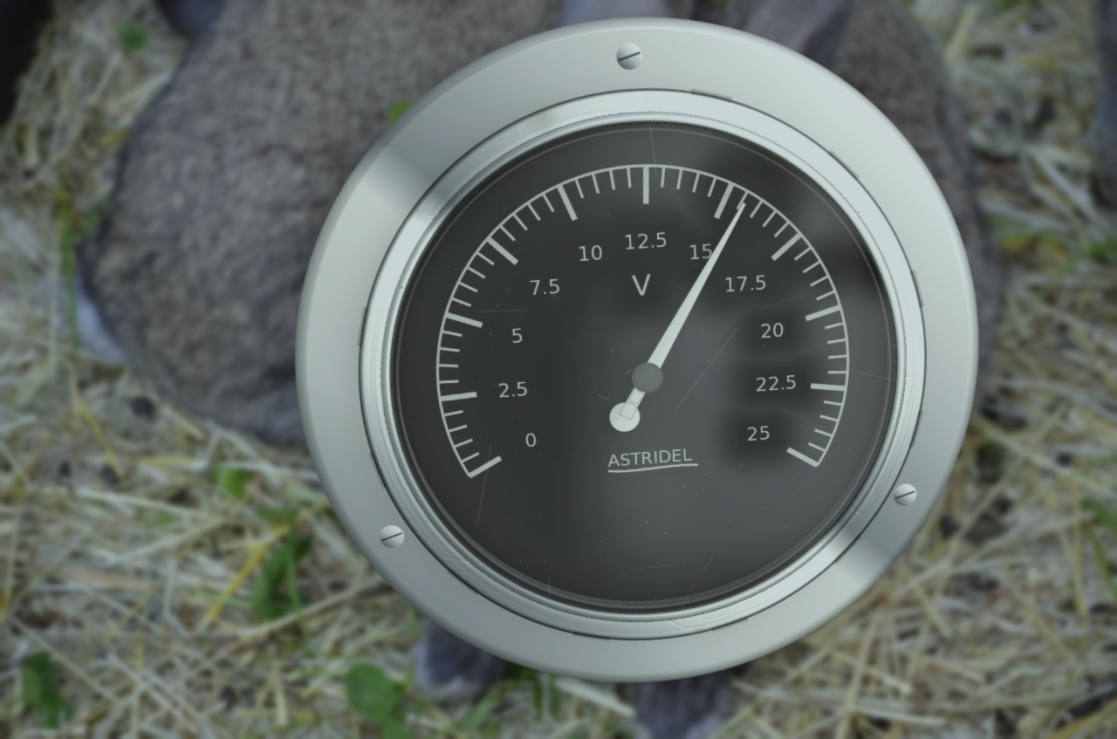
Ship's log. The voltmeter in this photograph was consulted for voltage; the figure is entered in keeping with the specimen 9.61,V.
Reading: 15.5,V
